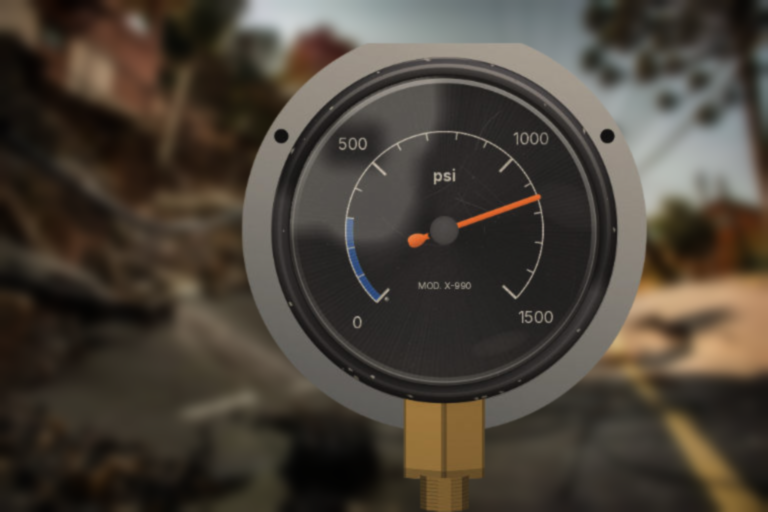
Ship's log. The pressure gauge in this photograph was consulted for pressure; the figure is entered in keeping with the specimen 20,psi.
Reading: 1150,psi
